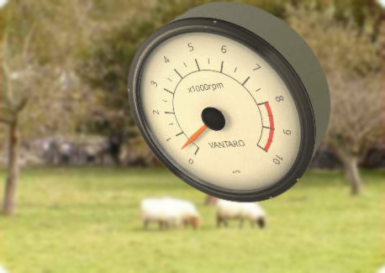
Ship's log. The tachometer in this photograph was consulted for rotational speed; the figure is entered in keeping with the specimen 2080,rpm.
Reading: 500,rpm
